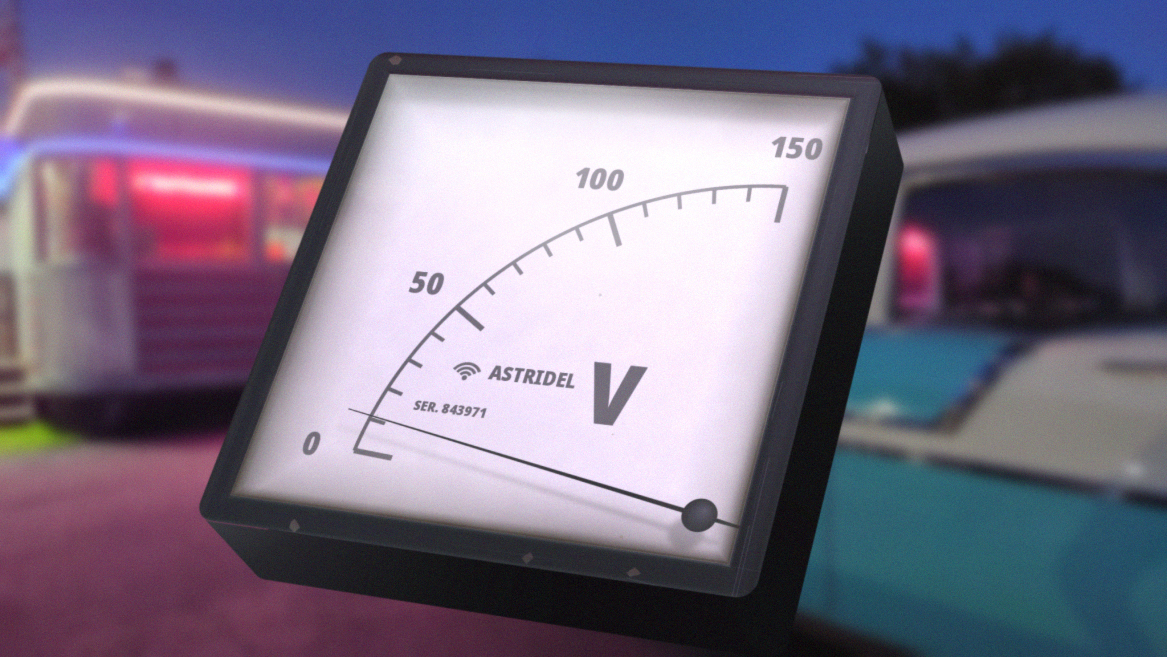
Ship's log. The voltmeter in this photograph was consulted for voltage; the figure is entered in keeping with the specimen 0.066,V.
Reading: 10,V
